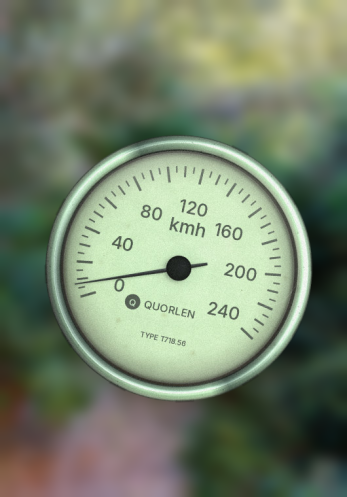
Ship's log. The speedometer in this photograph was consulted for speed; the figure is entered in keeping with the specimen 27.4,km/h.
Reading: 7.5,km/h
